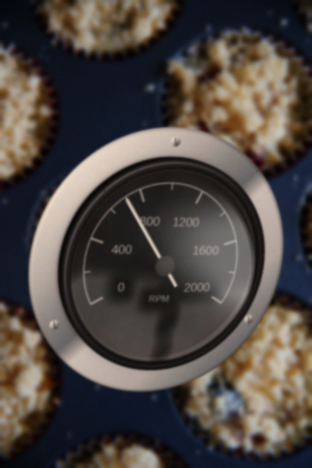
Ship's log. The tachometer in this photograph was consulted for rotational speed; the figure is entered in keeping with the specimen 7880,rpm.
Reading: 700,rpm
